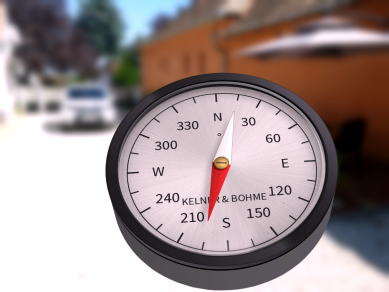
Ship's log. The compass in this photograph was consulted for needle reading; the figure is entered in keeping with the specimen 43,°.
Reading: 195,°
